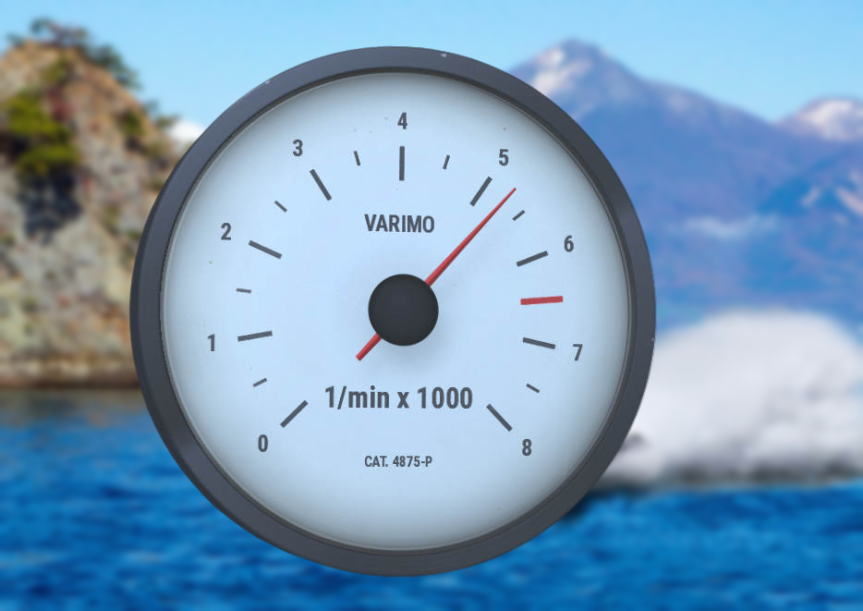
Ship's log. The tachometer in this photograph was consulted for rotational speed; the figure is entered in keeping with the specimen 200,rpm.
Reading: 5250,rpm
